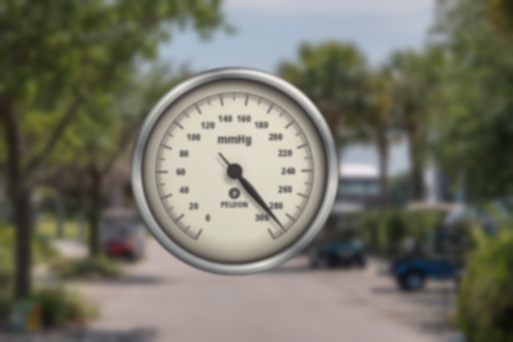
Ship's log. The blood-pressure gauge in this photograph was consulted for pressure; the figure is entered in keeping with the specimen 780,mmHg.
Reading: 290,mmHg
